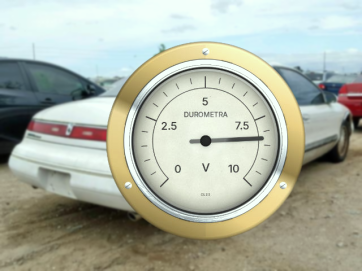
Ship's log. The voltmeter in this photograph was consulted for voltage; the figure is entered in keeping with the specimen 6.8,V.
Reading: 8.25,V
